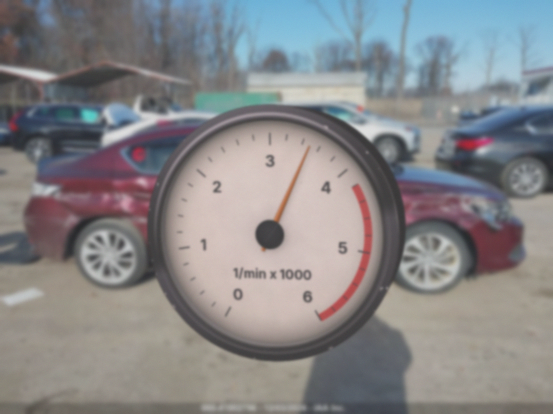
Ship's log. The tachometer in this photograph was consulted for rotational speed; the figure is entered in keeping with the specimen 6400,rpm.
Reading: 3500,rpm
